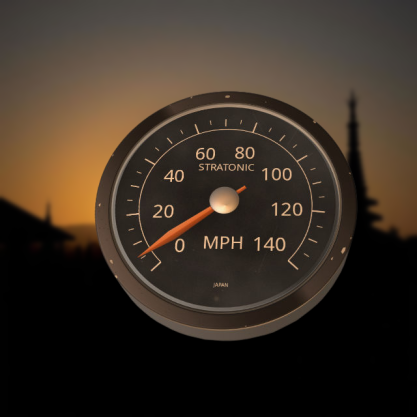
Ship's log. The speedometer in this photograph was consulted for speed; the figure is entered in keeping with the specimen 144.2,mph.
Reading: 5,mph
